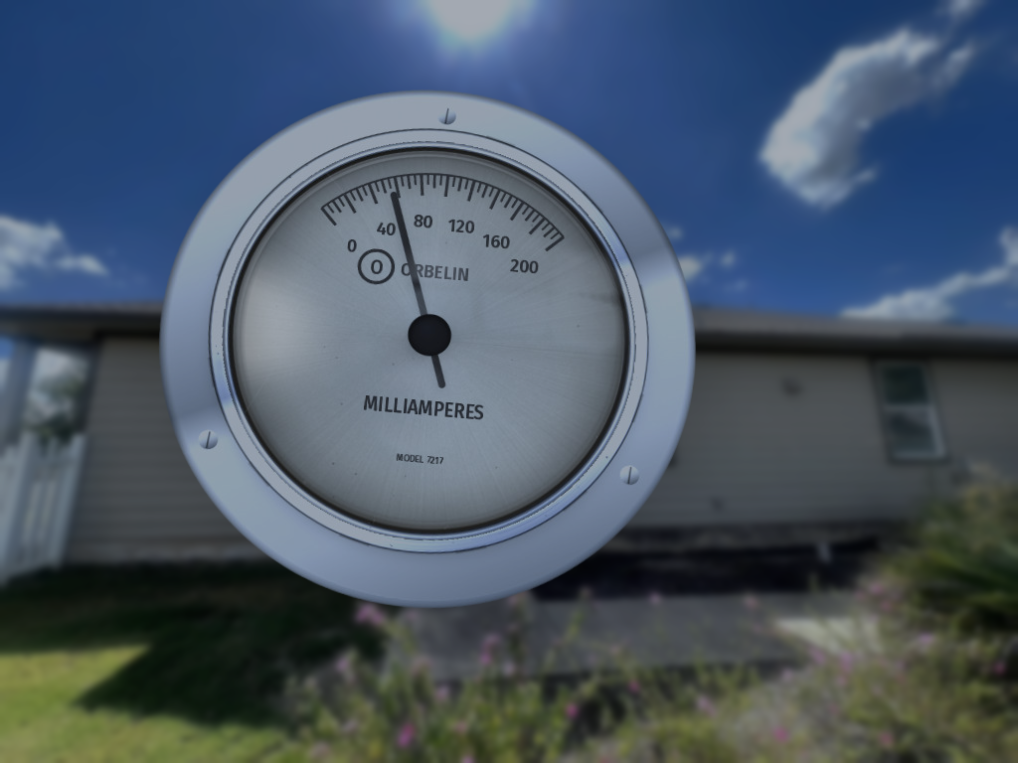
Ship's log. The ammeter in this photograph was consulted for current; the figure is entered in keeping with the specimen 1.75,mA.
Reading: 55,mA
